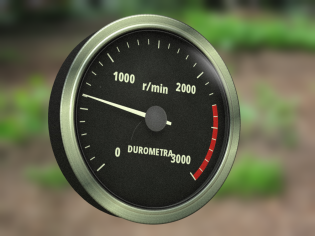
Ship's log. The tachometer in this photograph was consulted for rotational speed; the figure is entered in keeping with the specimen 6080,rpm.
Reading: 600,rpm
